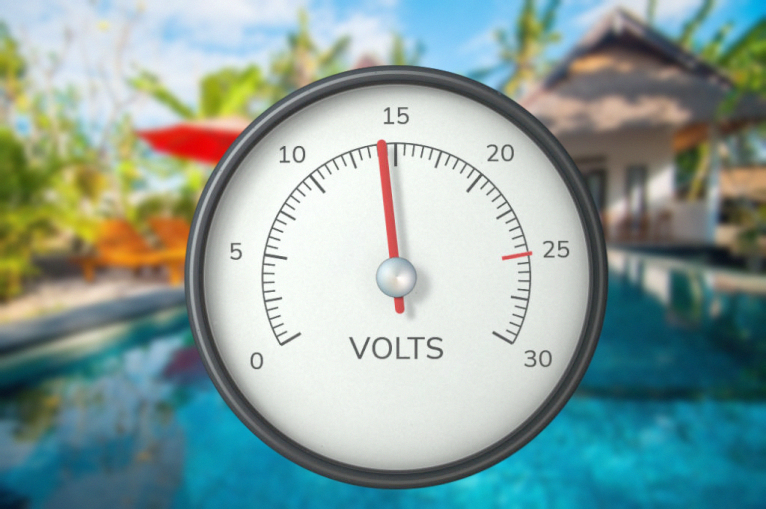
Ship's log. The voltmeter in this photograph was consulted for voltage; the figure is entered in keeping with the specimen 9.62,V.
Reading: 14.25,V
